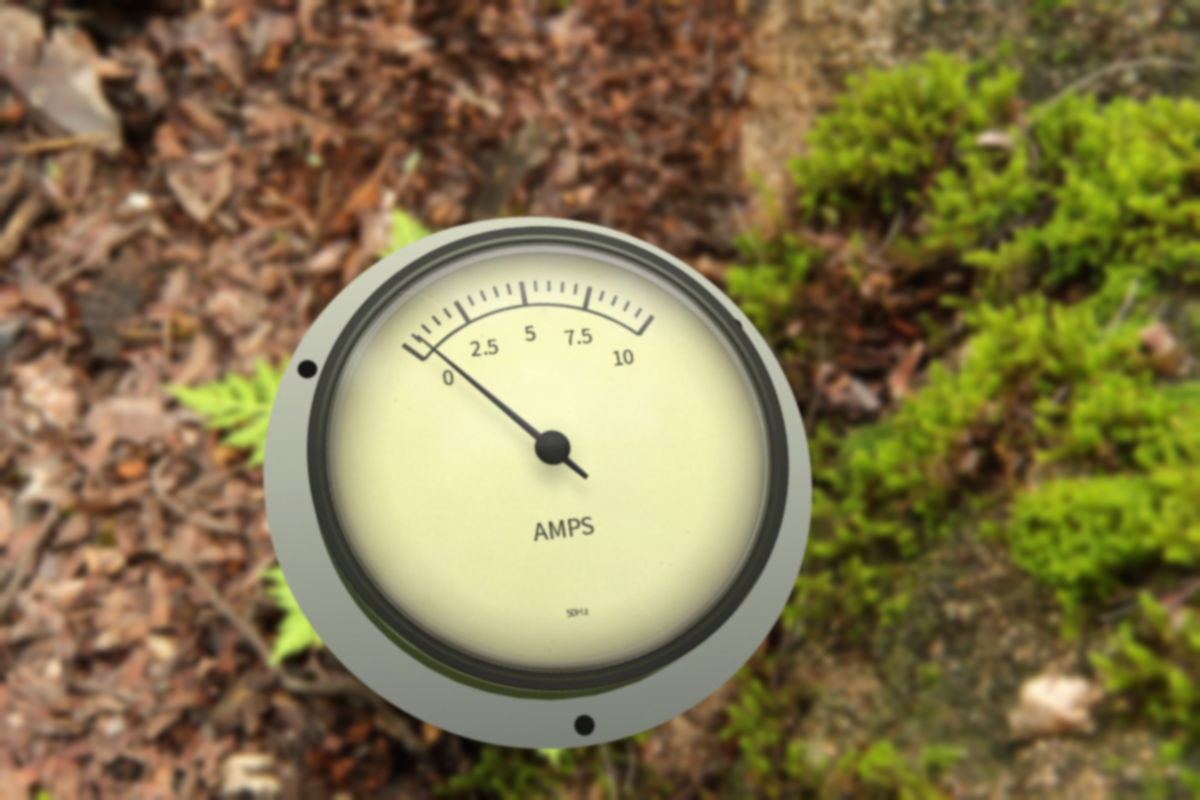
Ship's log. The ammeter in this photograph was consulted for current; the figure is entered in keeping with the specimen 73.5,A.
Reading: 0.5,A
